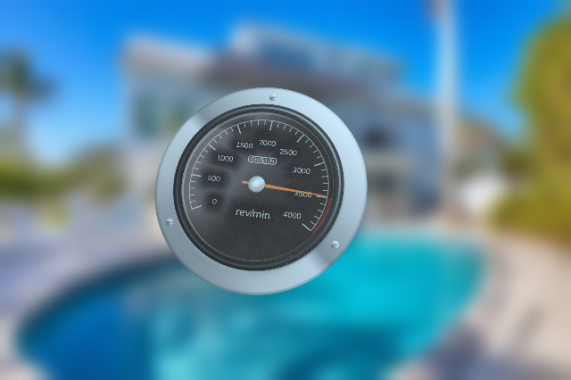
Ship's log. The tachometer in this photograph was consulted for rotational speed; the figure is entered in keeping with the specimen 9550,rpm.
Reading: 3500,rpm
